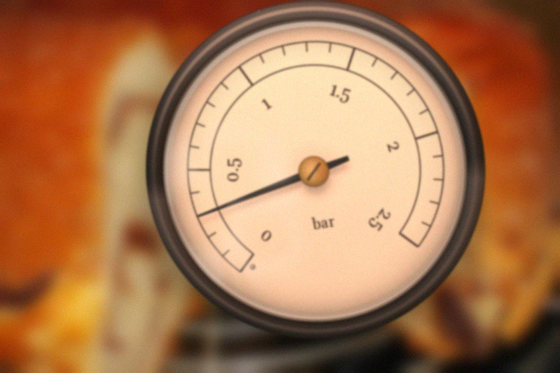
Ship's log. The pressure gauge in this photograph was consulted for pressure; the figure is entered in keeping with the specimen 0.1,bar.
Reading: 0.3,bar
